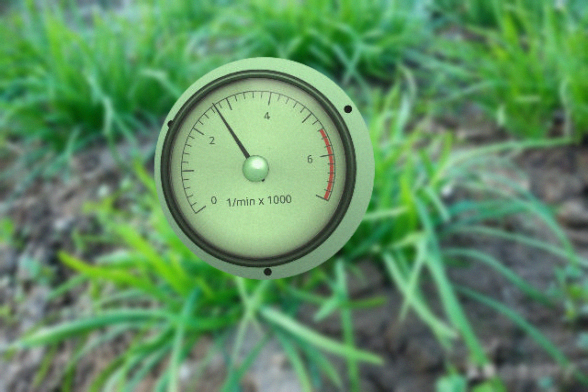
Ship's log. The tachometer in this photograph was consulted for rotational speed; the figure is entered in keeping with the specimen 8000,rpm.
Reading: 2700,rpm
